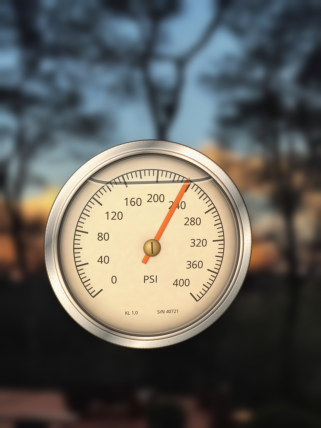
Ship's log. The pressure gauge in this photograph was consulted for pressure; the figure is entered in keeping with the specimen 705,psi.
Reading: 235,psi
